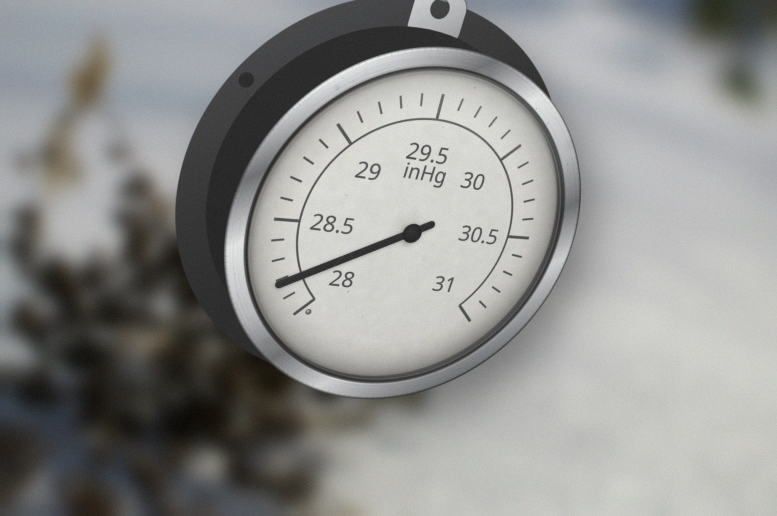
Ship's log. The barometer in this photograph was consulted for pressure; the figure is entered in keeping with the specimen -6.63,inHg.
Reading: 28.2,inHg
